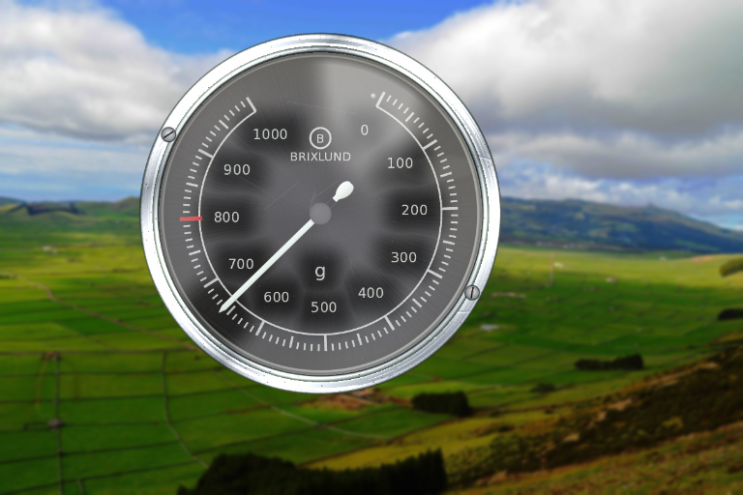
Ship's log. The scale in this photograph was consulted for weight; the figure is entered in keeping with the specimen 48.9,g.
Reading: 660,g
